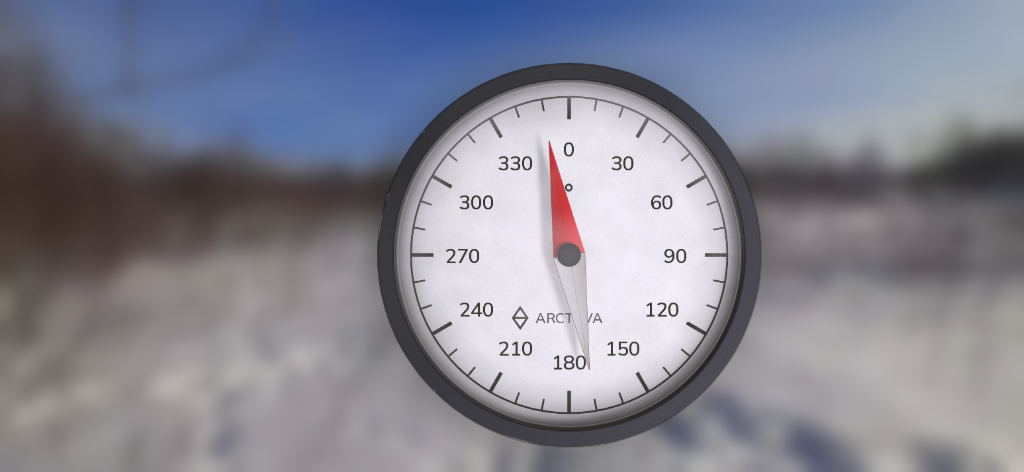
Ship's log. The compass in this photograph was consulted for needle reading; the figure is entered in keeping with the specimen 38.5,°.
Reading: 350,°
